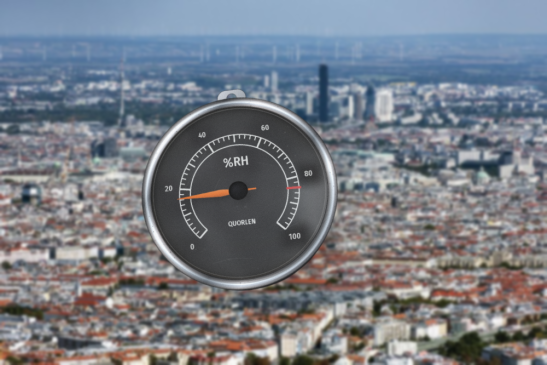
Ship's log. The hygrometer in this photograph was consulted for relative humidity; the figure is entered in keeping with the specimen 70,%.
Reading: 16,%
